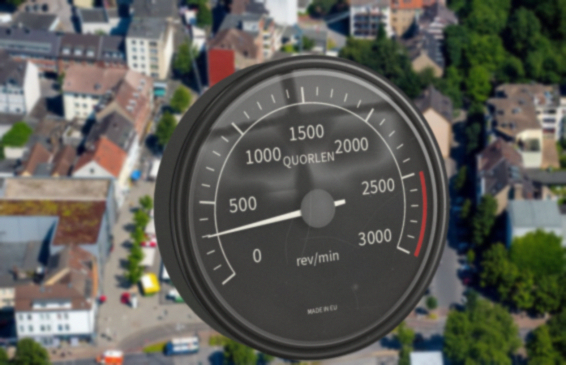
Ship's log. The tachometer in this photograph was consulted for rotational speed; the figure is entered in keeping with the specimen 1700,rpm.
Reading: 300,rpm
